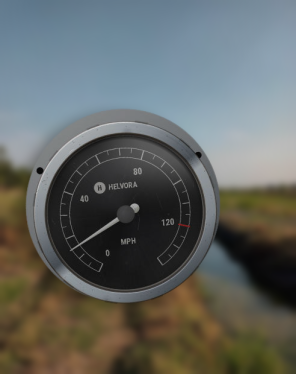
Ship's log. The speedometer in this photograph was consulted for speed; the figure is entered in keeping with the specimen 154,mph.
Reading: 15,mph
